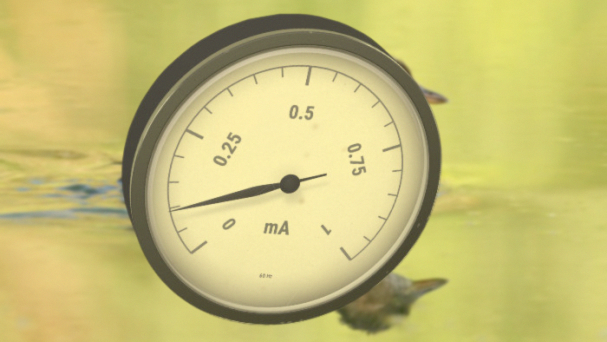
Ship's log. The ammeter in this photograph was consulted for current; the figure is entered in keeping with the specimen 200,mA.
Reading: 0.1,mA
